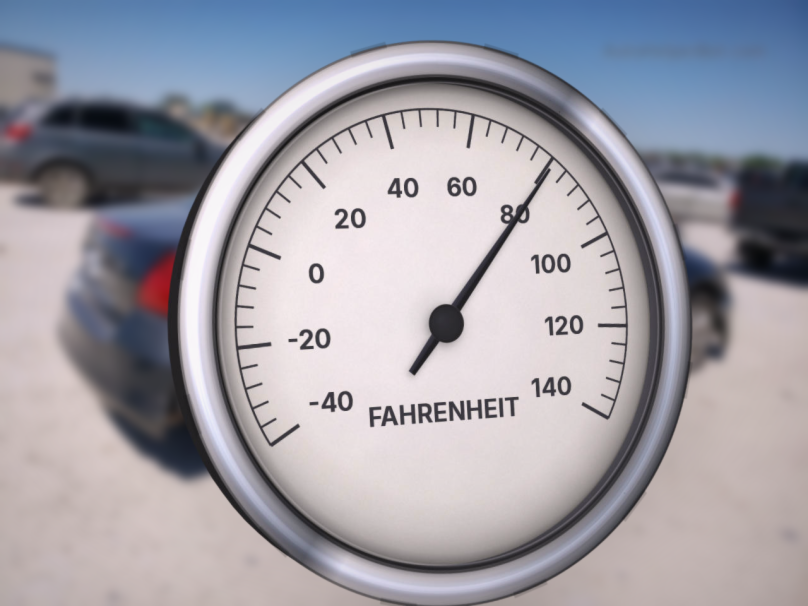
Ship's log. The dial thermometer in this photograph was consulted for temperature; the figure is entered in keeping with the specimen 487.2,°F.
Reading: 80,°F
